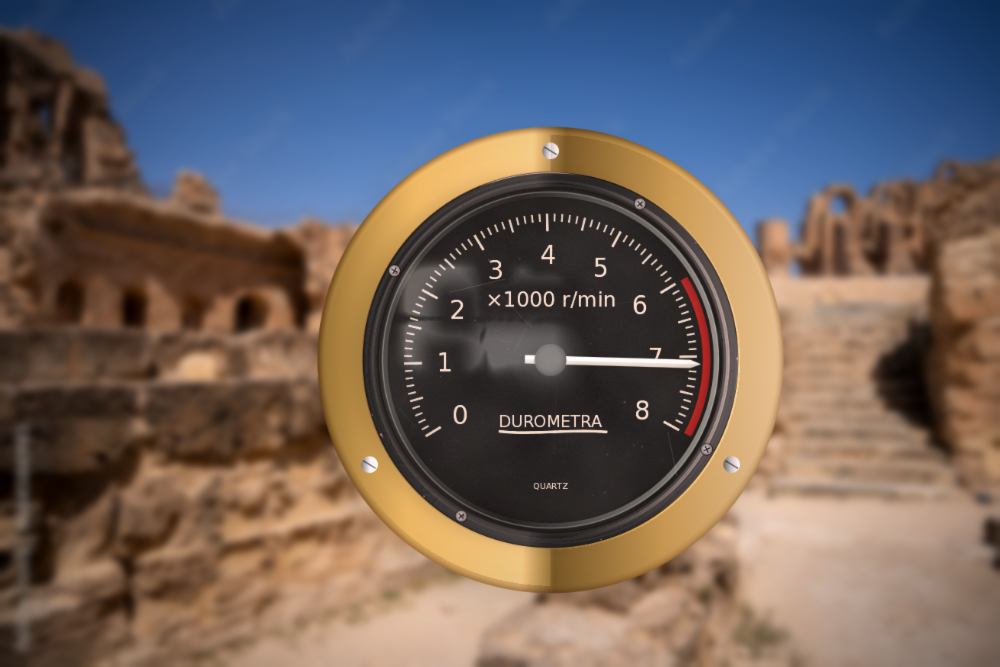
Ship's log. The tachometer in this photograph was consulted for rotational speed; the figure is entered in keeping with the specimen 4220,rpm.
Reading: 7100,rpm
